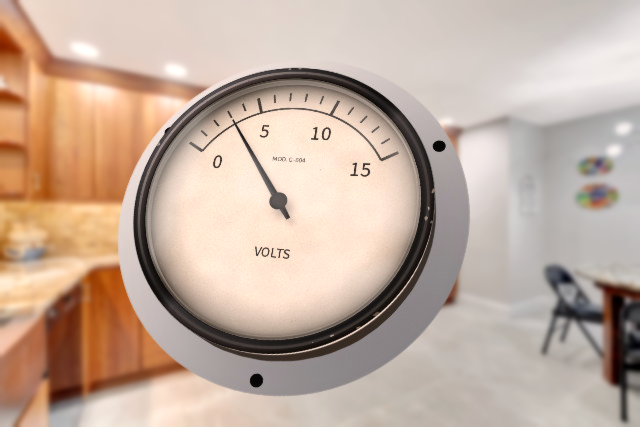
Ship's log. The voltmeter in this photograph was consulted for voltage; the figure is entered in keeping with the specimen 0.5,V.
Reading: 3,V
